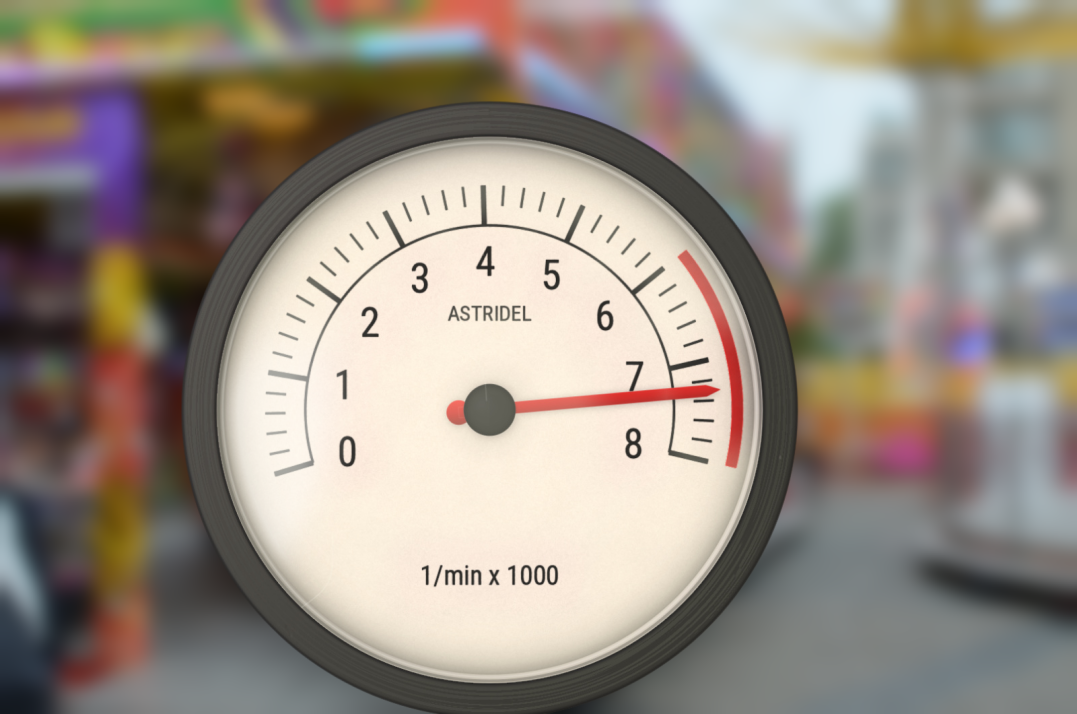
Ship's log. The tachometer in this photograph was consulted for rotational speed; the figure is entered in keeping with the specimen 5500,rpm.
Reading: 7300,rpm
